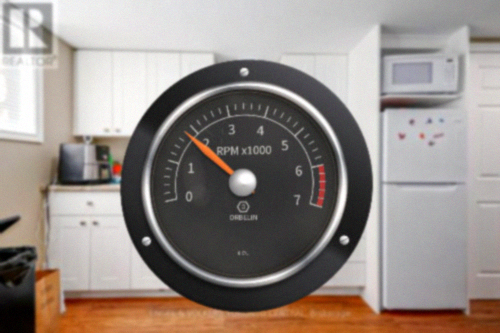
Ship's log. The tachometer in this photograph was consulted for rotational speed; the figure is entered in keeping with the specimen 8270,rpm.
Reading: 1800,rpm
